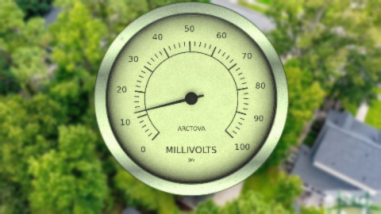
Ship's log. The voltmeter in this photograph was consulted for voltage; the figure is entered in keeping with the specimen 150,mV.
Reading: 12,mV
